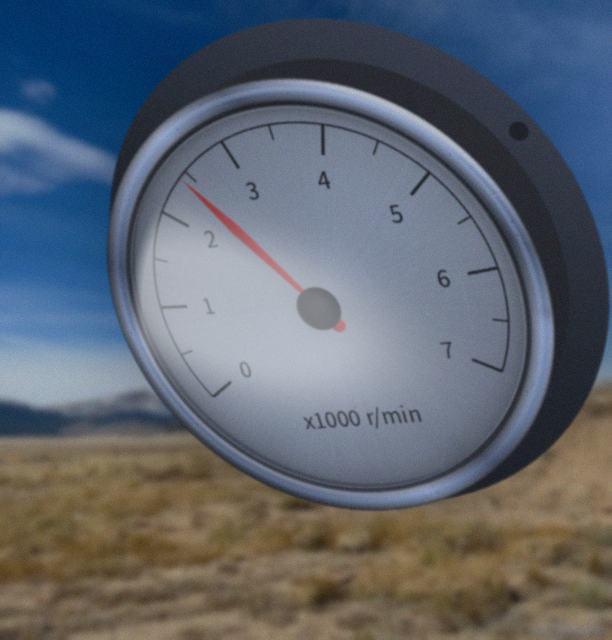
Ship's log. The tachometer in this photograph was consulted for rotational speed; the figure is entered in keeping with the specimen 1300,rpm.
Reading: 2500,rpm
